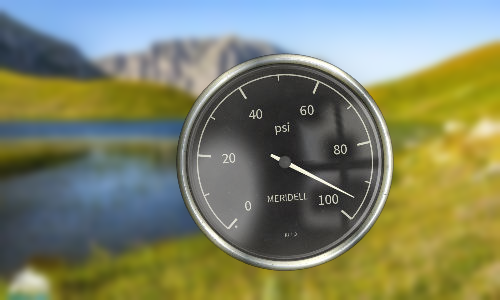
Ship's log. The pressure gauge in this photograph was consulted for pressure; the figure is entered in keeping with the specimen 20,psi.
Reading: 95,psi
